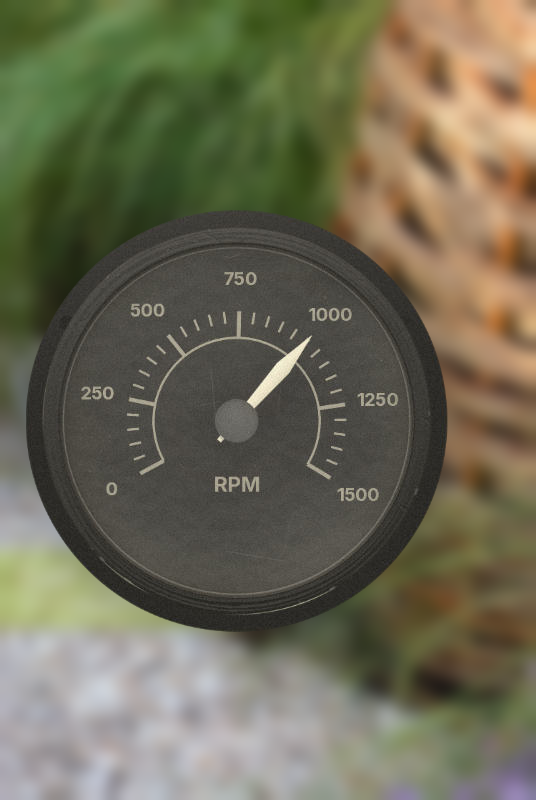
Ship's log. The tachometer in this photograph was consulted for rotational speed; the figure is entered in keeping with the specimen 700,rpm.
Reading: 1000,rpm
